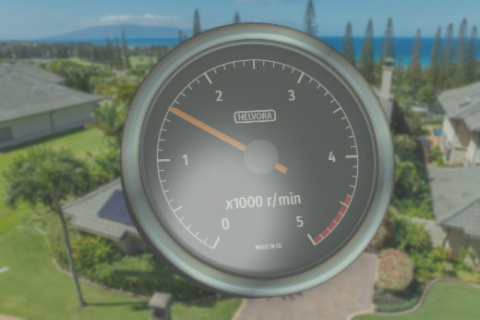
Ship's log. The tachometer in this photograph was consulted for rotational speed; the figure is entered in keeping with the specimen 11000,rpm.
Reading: 1500,rpm
